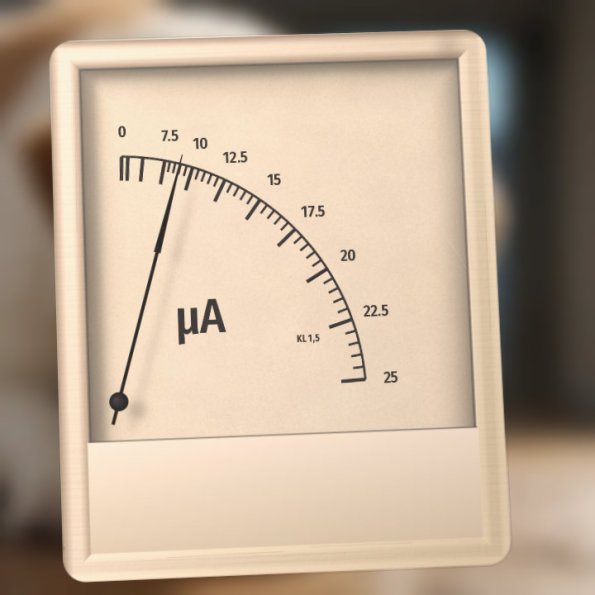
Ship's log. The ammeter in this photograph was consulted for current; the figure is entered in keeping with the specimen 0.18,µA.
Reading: 9,µA
